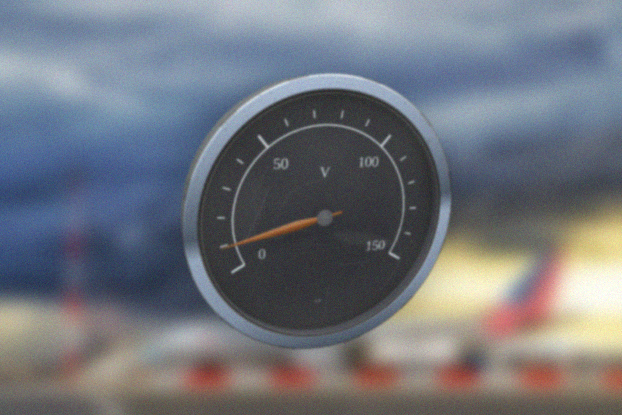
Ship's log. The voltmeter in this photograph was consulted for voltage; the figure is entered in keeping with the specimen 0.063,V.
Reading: 10,V
